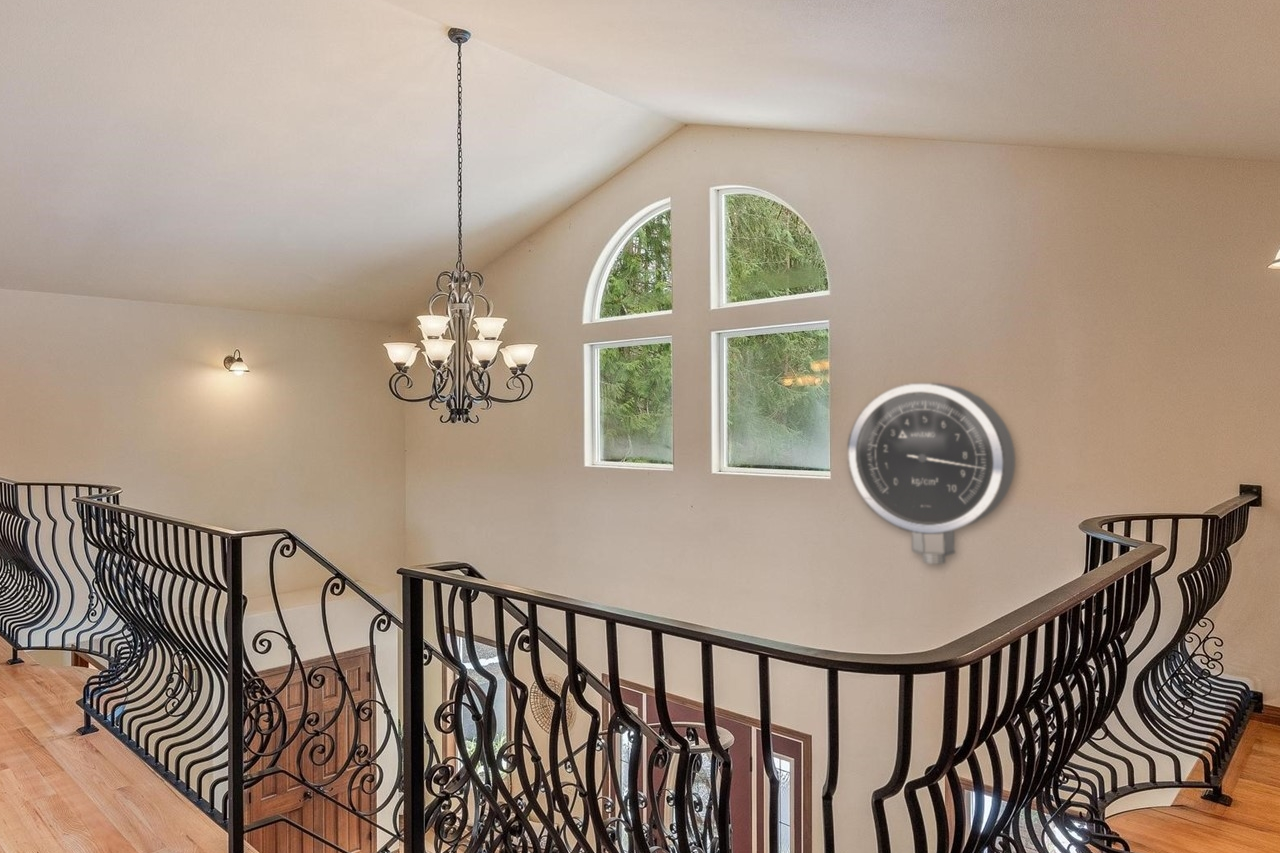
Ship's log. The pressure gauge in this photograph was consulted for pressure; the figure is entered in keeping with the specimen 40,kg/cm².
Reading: 8.5,kg/cm²
